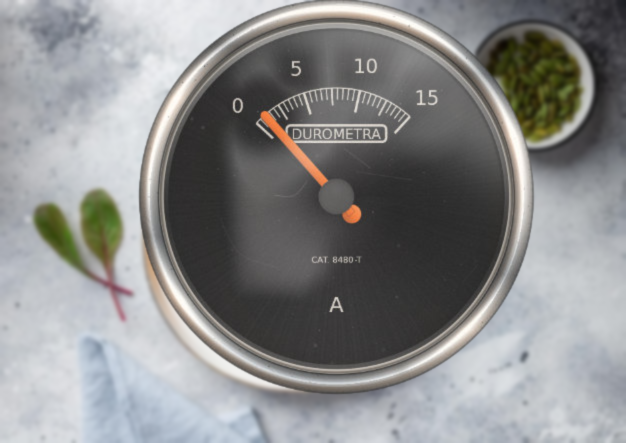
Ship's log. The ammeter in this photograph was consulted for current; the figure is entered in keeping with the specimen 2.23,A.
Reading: 1,A
